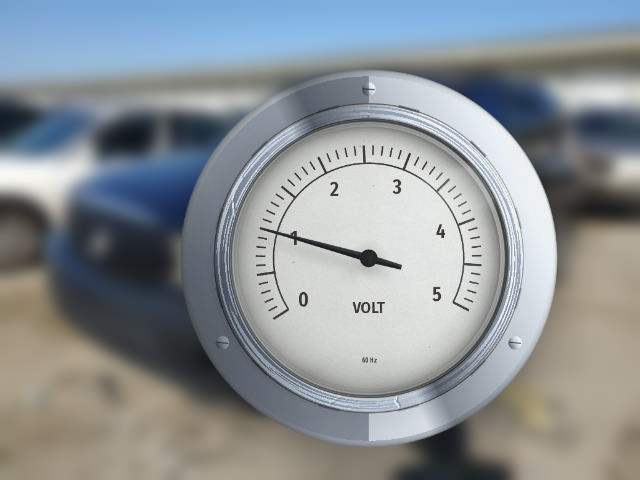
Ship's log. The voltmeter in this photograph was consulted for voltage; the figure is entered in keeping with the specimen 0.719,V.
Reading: 1,V
